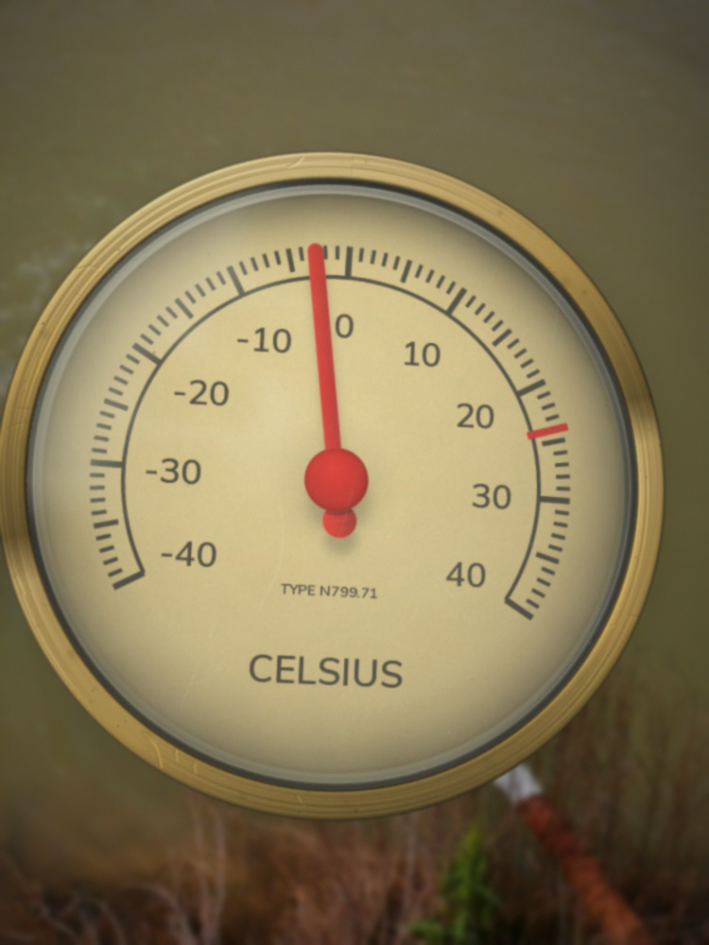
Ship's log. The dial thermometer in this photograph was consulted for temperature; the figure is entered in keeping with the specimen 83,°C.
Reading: -3,°C
